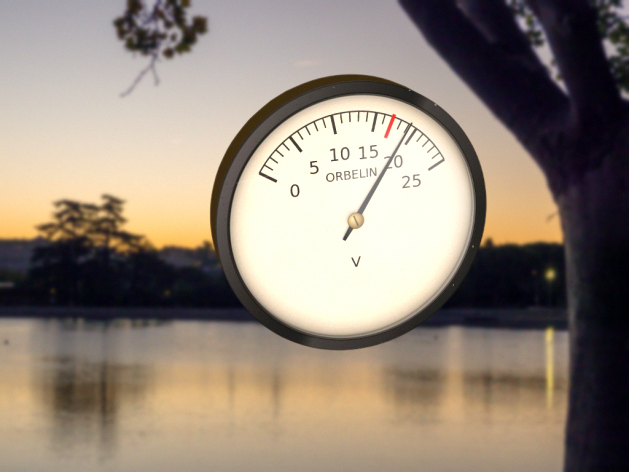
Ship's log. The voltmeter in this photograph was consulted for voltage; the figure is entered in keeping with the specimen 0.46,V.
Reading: 19,V
